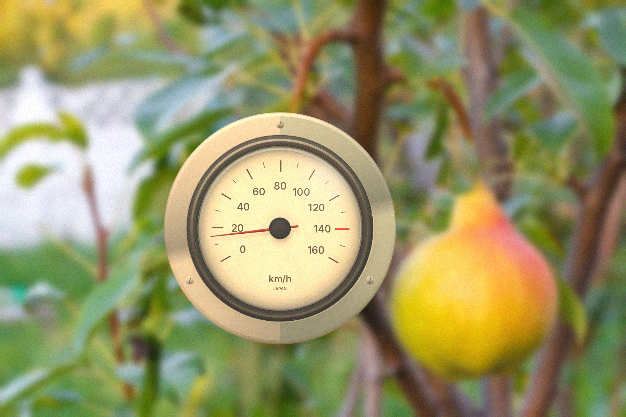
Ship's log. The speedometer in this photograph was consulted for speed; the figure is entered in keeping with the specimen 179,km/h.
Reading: 15,km/h
